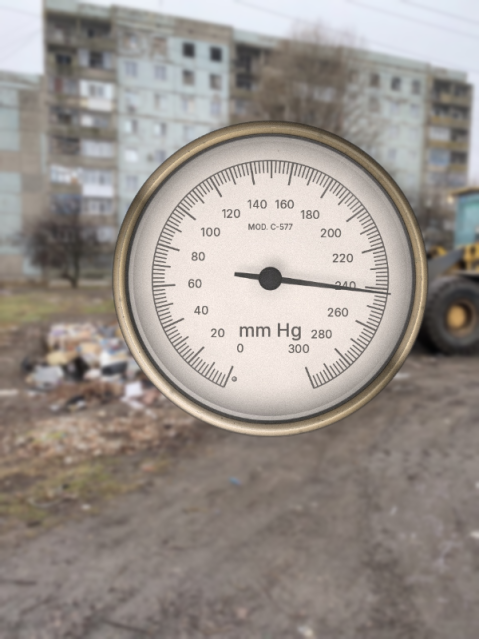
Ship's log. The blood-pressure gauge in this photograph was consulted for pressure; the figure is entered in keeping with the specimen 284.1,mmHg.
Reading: 242,mmHg
